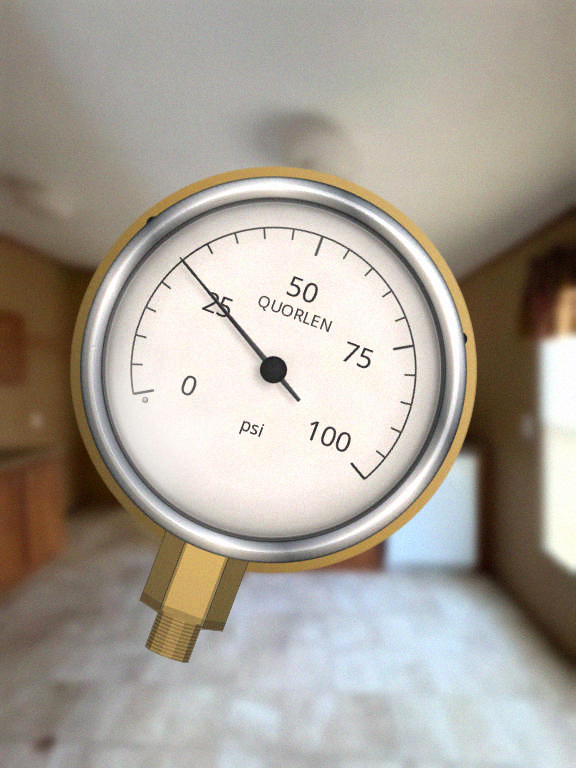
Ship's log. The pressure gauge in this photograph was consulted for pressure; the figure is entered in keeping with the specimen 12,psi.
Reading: 25,psi
